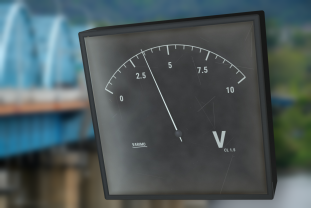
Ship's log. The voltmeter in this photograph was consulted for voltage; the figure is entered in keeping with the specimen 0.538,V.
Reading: 3.5,V
